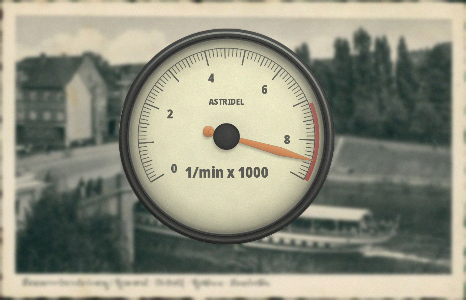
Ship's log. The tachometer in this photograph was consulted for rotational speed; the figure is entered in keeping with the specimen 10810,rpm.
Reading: 8500,rpm
